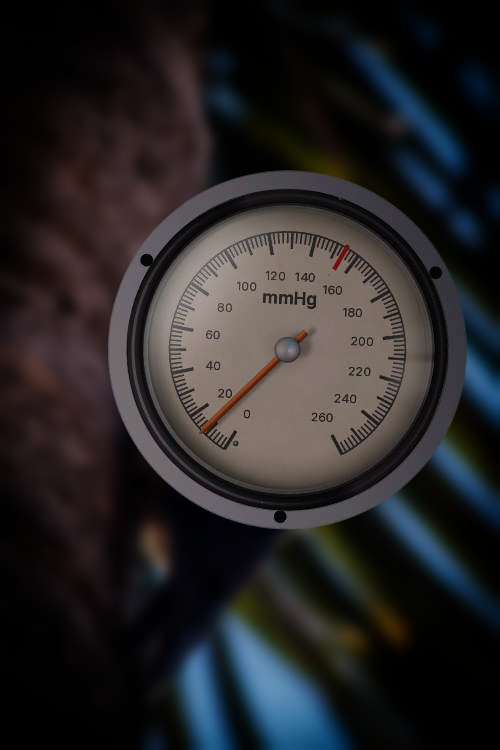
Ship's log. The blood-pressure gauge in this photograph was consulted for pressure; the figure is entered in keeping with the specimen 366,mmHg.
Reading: 12,mmHg
